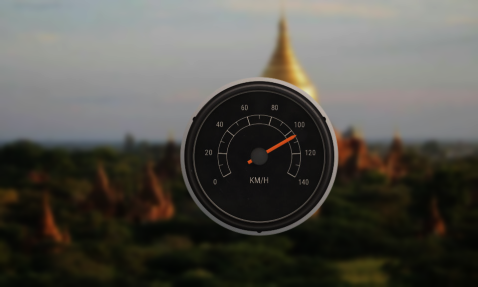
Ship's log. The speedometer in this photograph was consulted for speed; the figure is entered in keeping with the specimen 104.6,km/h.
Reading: 105,km/h
